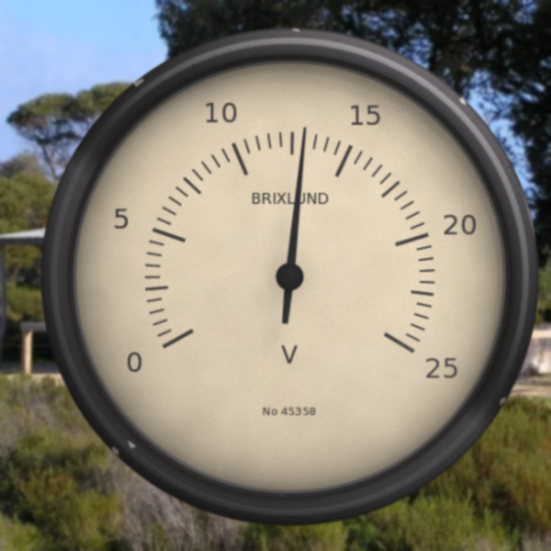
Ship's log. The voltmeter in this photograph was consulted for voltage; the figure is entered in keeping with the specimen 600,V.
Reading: 13,V
